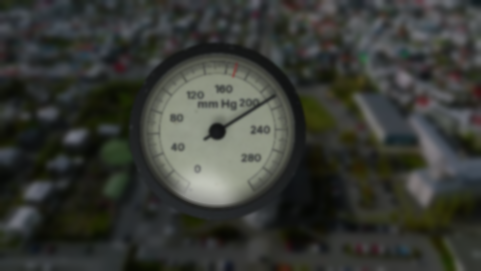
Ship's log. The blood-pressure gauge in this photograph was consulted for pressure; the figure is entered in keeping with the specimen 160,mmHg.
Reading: 210,mmHg
